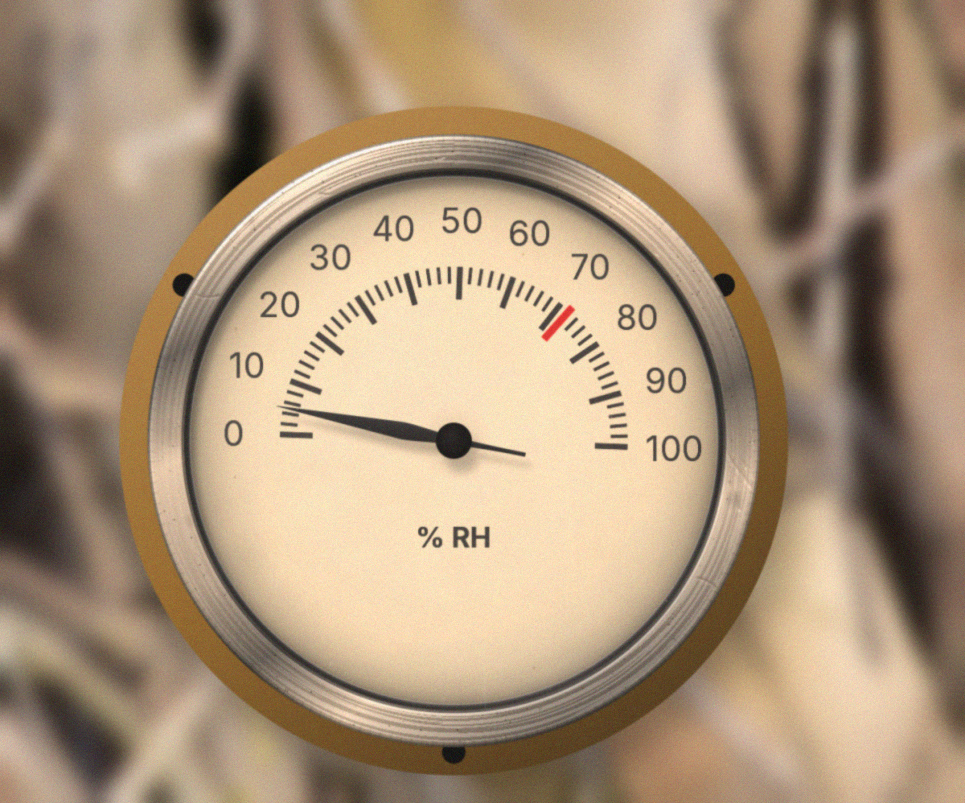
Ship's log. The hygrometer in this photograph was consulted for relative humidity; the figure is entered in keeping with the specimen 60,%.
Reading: 5,%
